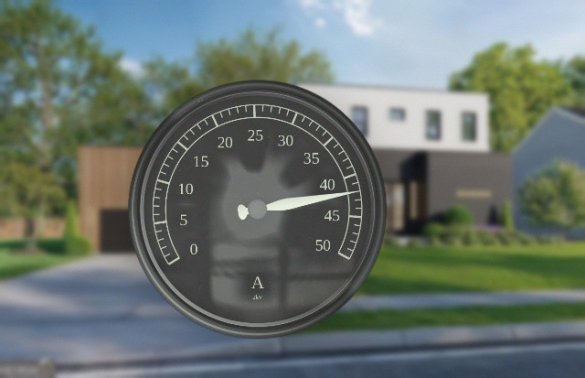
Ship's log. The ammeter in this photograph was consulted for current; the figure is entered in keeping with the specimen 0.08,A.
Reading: 42,A
